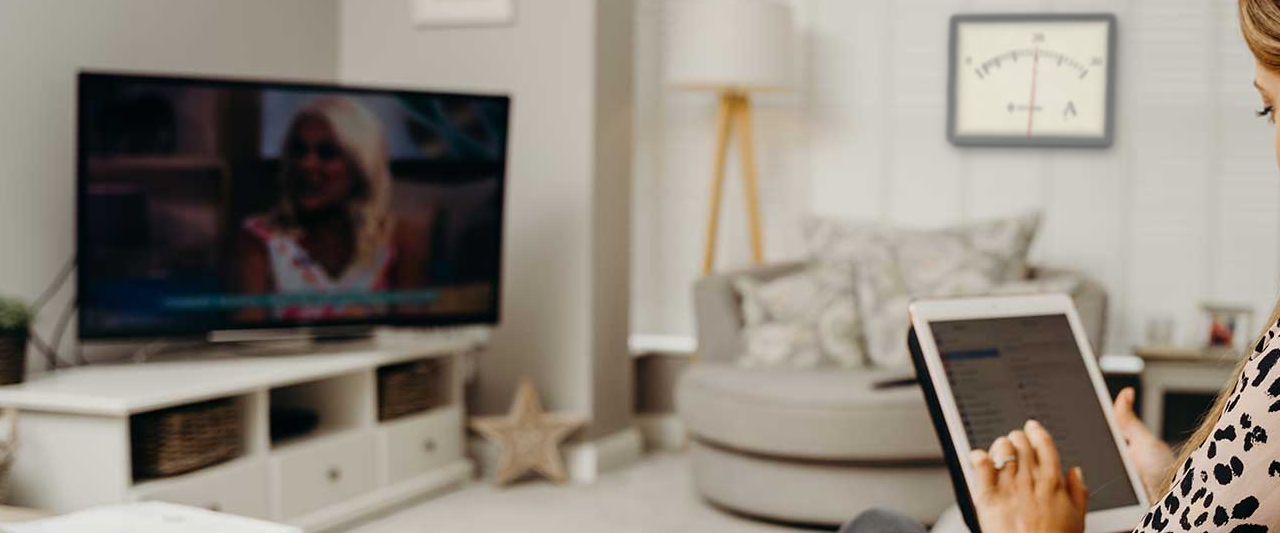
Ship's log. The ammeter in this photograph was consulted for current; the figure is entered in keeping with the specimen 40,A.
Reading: 20,A
